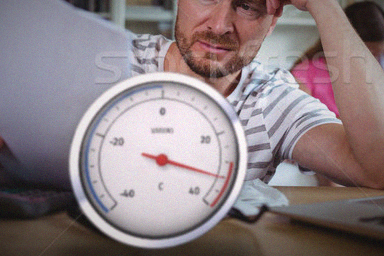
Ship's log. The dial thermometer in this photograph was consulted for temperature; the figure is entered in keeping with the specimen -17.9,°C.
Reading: 32,°C
